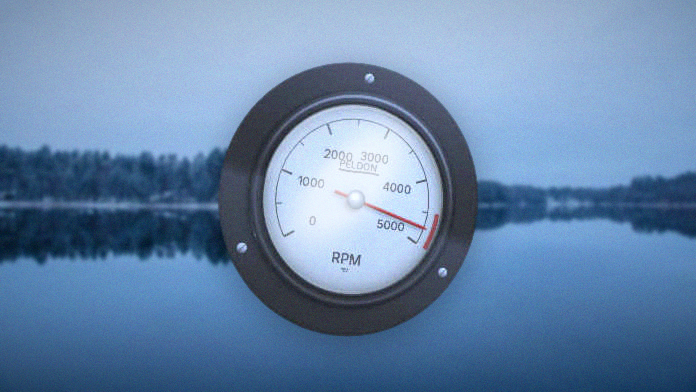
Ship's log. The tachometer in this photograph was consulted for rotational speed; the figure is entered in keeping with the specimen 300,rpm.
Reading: 4750,rpm
